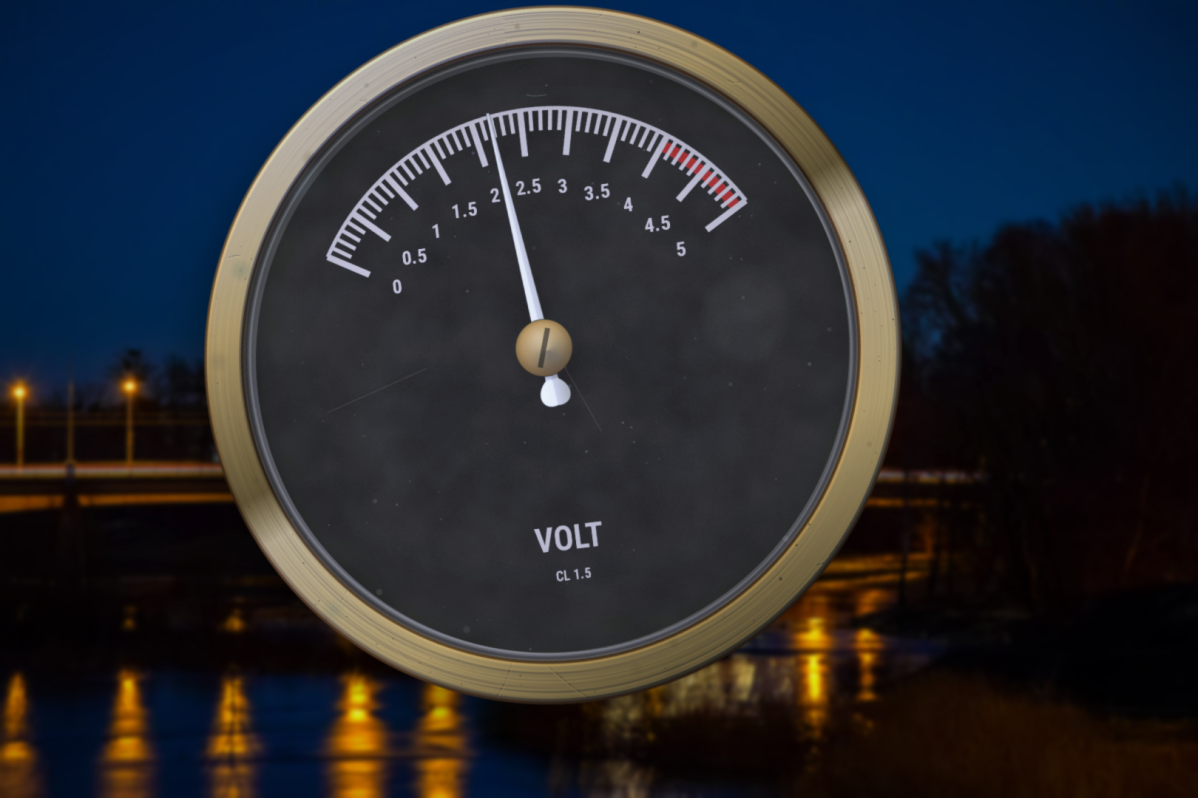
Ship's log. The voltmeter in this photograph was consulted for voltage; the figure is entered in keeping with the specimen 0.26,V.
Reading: 2.2,V
